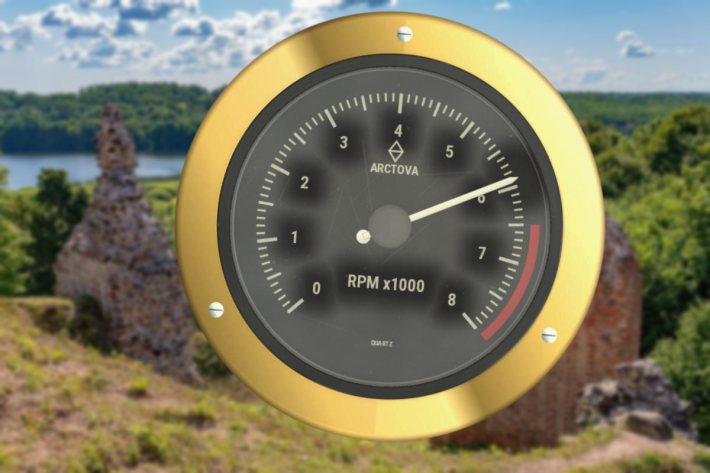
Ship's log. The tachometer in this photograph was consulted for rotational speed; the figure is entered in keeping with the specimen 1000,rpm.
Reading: 5900,rpm
